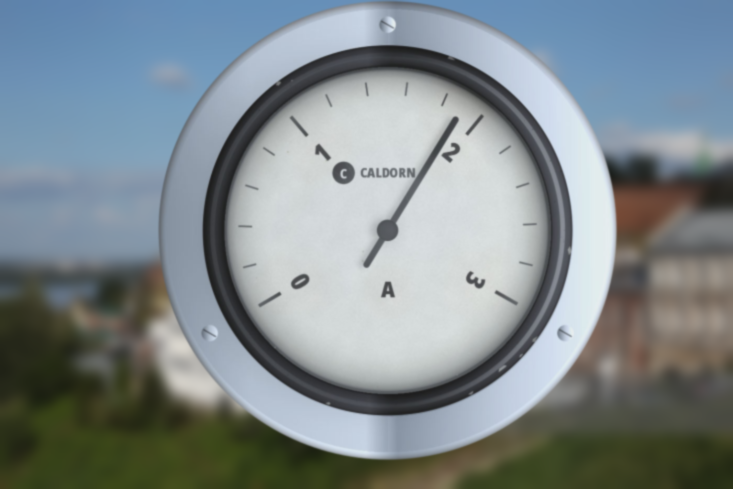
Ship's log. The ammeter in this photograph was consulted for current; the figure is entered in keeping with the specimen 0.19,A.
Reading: 1.9,A
